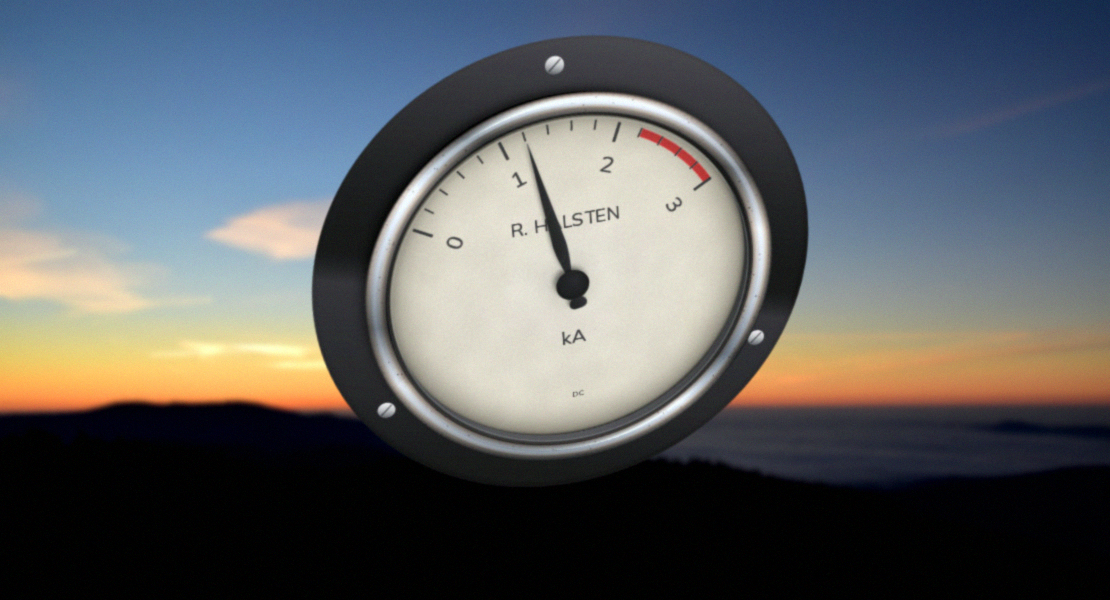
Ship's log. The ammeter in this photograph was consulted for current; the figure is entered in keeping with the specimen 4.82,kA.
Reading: 1.2,kA
